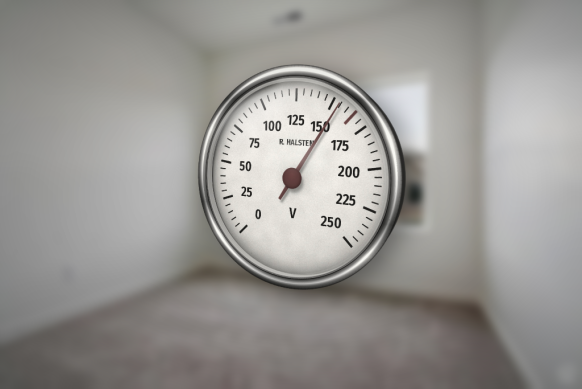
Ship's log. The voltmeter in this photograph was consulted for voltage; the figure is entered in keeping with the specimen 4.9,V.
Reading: 155,V
